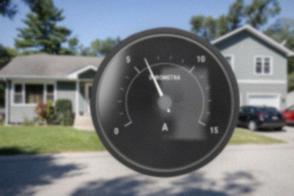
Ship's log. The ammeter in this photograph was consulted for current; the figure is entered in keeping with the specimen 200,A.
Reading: 6,A
